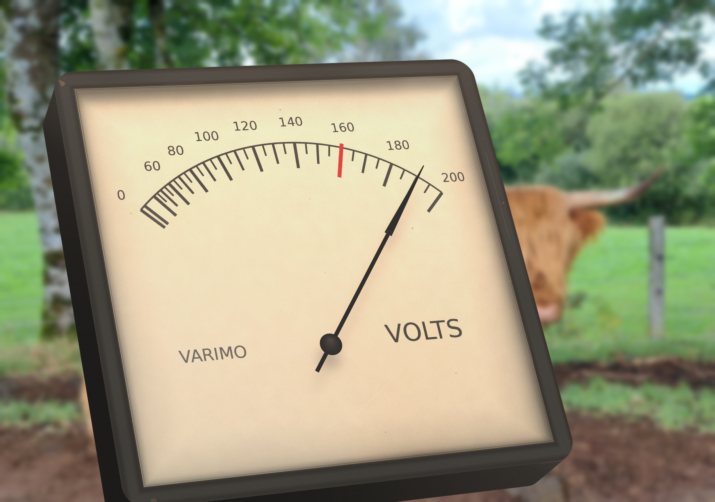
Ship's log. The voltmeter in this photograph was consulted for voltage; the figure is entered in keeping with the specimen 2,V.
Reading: 190,V
